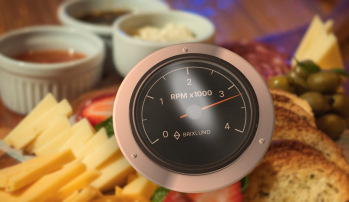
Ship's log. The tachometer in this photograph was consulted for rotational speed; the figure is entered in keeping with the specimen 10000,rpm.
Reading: 3250,rpm
